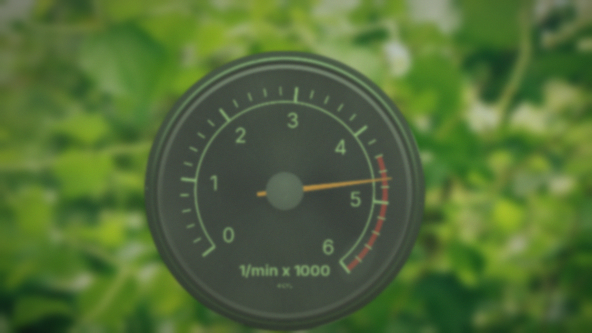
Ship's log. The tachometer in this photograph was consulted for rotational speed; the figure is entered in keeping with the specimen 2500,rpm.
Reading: 4700,rpm
